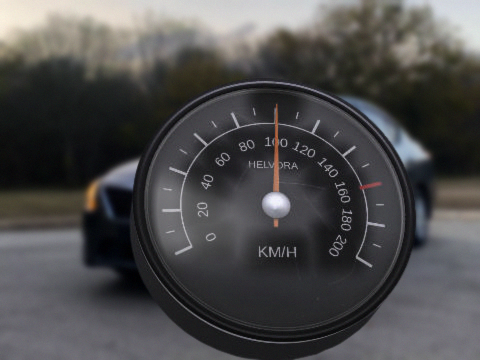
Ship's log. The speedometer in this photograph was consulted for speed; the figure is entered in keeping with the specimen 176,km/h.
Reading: 100,km/h
